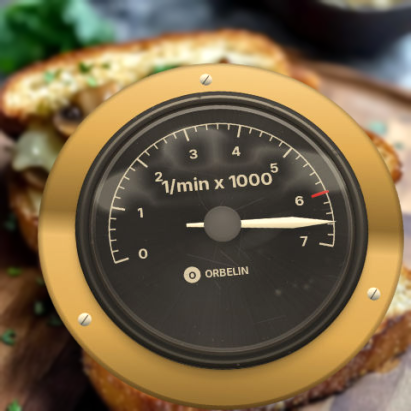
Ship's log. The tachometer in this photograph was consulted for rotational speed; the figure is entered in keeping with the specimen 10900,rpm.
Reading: 6600,rpm
